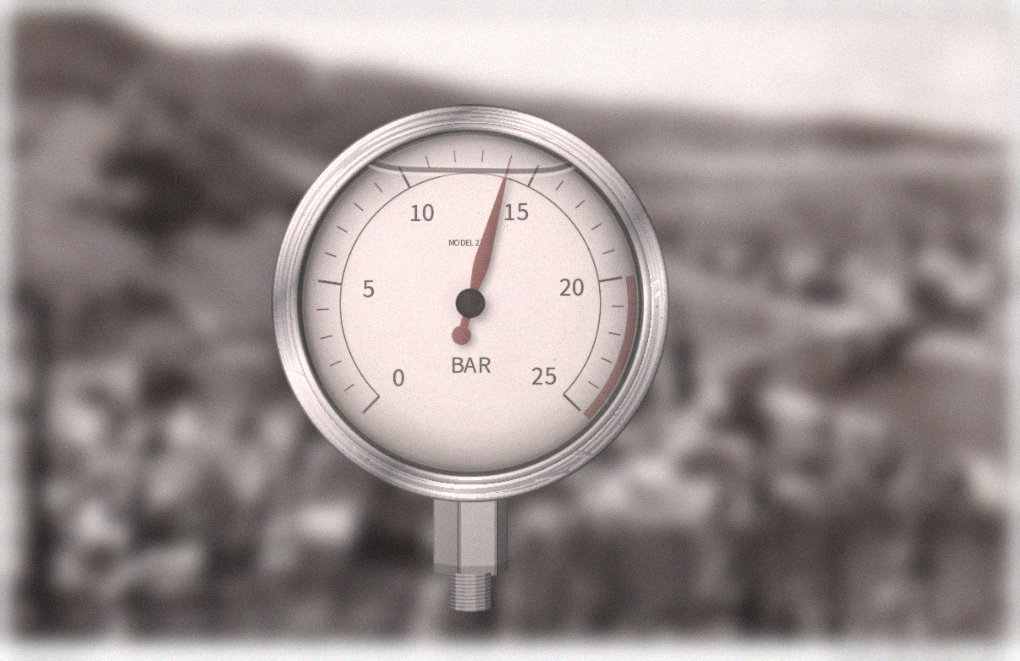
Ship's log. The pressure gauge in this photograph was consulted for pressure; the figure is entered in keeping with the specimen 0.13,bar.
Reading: 14,bar
